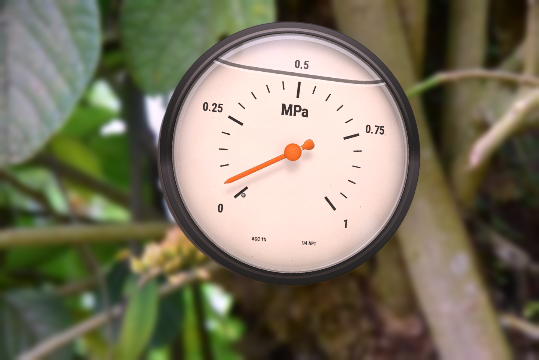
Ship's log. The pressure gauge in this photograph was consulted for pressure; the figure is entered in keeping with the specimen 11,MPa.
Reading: 0.05,MPa
